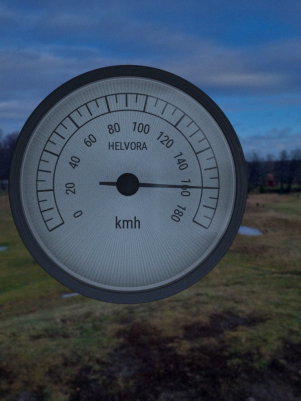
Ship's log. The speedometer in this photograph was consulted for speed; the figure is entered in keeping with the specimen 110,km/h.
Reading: 160,km/h
